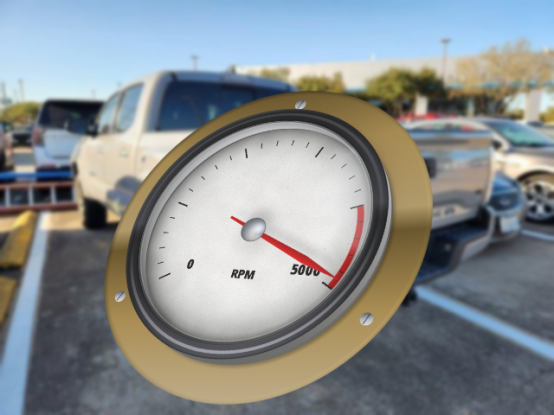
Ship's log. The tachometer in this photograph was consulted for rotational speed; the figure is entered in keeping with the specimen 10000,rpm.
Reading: 4900,rpm
